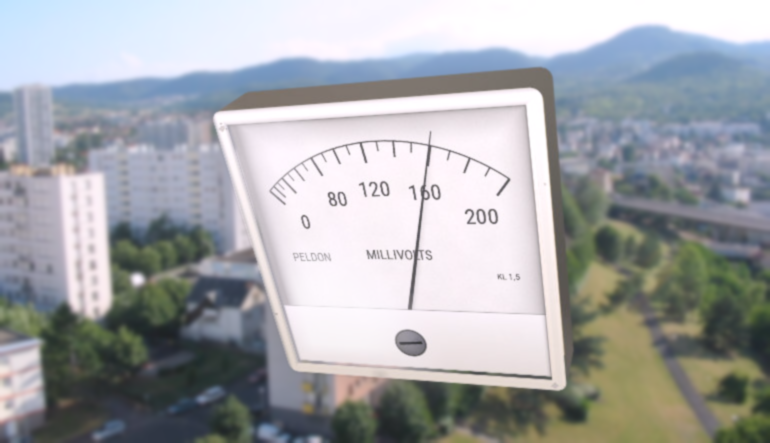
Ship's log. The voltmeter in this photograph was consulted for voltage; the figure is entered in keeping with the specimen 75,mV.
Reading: 160,mV
